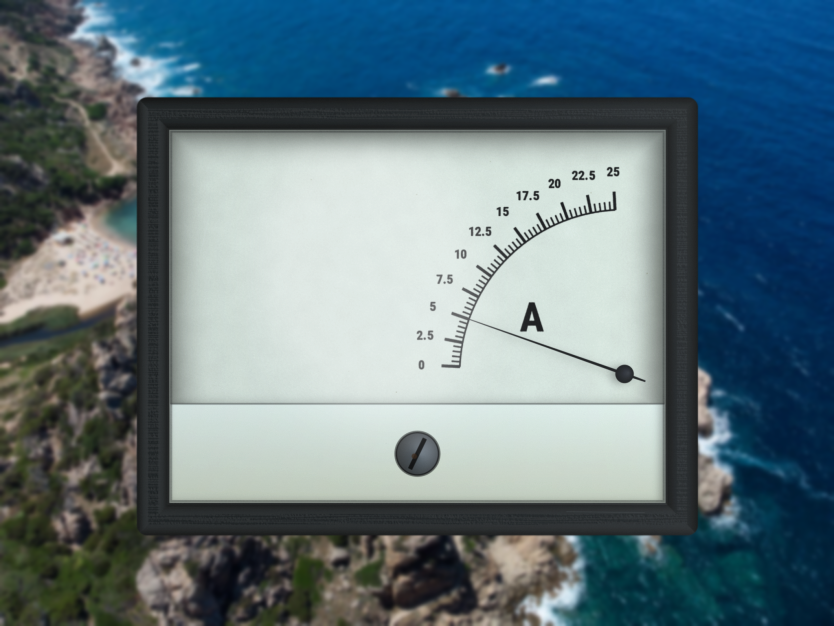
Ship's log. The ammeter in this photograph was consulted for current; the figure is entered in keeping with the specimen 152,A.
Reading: 5,A
